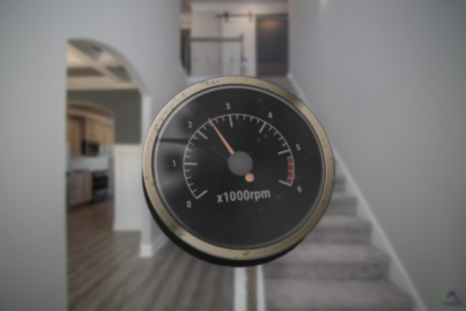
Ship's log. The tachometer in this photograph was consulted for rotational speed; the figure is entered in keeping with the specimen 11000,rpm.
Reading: 2400,rpm
